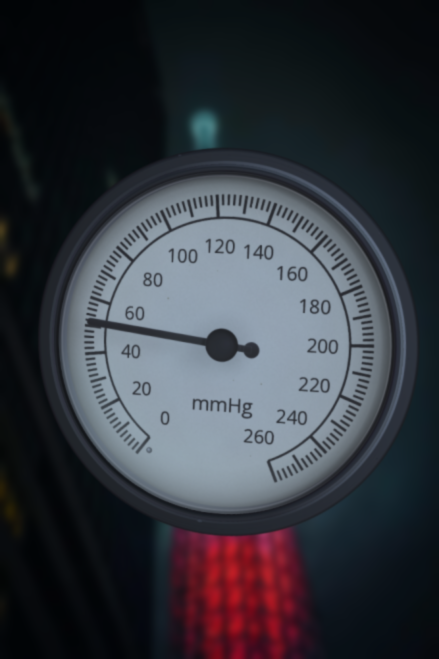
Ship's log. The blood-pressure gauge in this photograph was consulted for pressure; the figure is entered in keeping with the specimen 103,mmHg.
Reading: 52,mmHg
